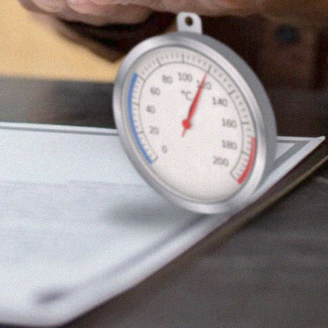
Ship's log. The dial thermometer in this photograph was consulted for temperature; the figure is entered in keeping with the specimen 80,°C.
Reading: 120,°C
